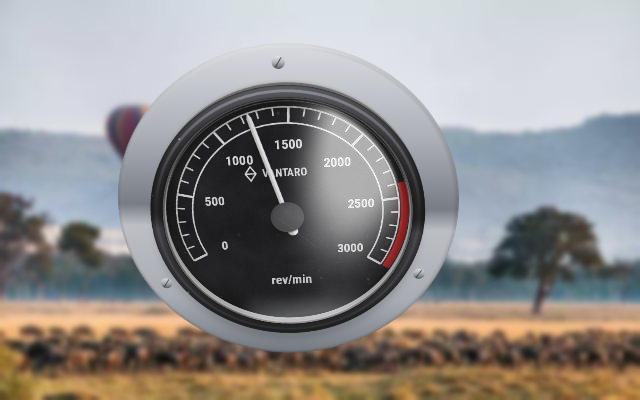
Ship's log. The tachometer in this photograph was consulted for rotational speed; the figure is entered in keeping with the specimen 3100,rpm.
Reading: 1250,rpm
